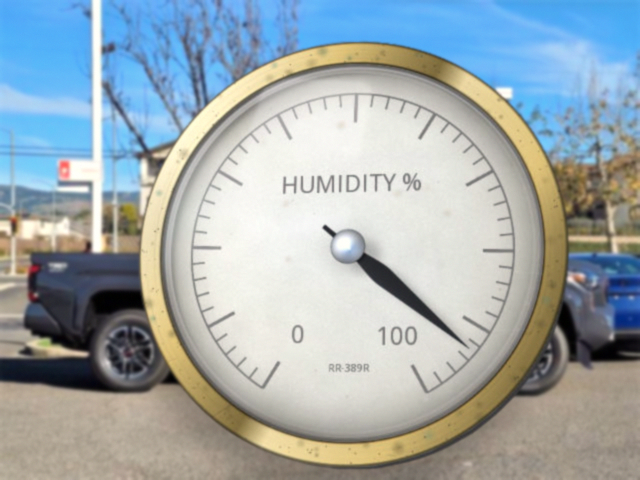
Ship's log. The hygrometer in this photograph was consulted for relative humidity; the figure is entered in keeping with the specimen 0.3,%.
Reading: 93,%
